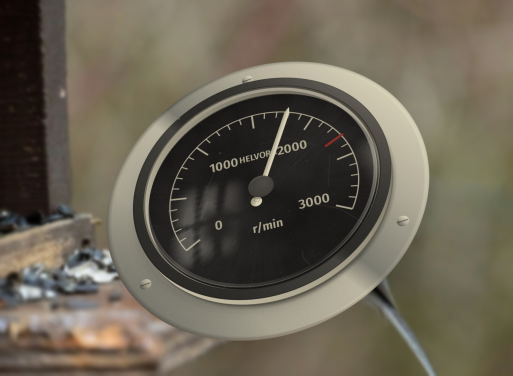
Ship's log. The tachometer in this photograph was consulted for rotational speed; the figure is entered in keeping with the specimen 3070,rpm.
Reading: 1800,rpm
